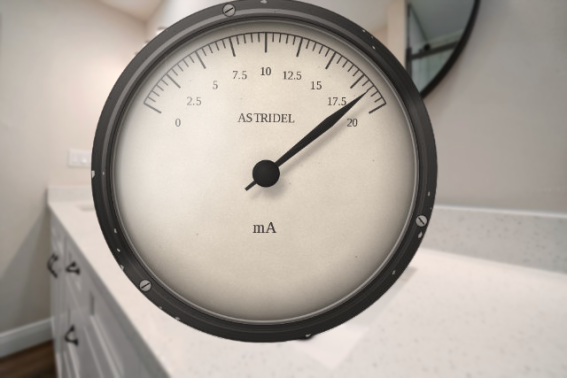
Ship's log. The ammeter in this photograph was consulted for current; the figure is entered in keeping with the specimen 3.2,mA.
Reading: 18.5,mA
